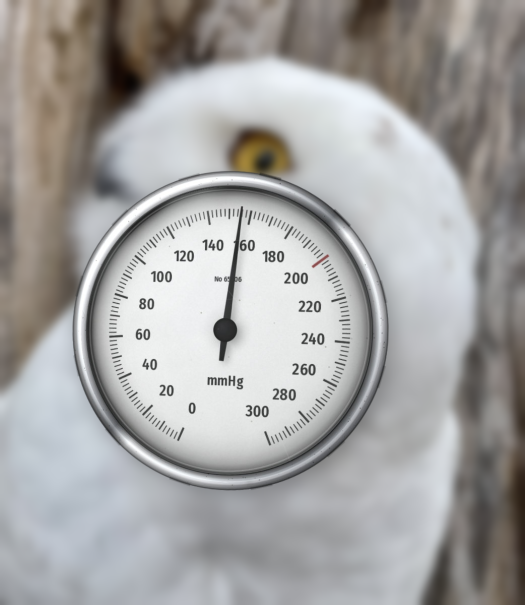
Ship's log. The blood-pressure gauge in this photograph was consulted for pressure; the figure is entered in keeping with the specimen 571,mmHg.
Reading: 156,mmHg
